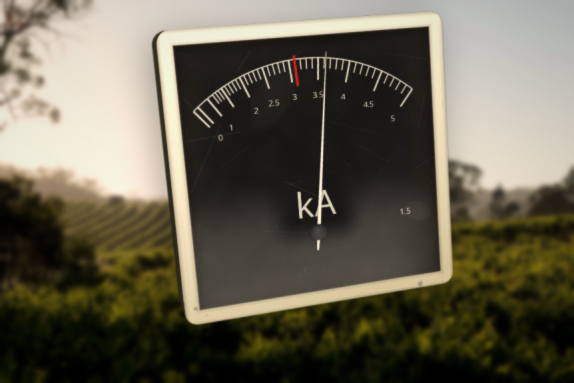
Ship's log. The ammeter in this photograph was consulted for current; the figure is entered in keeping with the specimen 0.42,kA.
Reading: 3.6,kA
